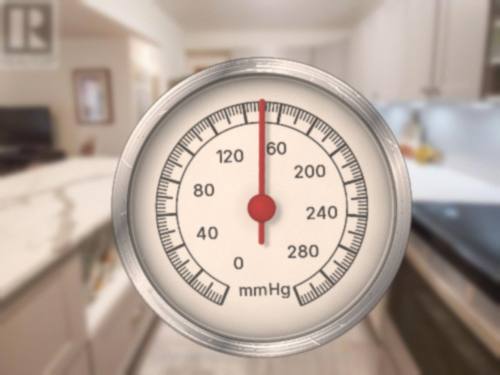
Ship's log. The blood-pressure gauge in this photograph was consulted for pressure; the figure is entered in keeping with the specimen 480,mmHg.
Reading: 150,mmHg
